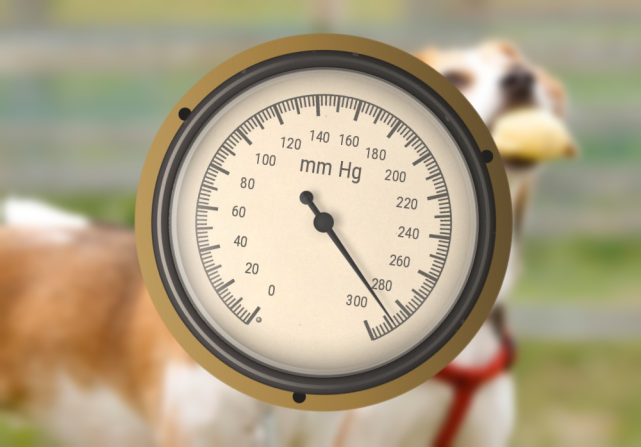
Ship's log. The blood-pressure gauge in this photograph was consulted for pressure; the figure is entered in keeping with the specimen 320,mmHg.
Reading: 288,mmHg
